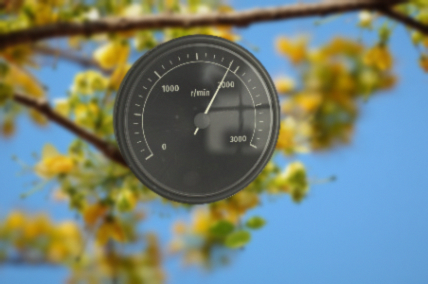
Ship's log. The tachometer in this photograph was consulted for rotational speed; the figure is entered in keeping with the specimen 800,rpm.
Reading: 1900,rpm
